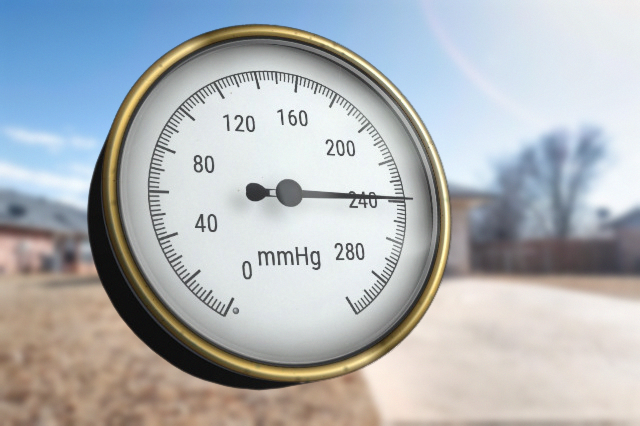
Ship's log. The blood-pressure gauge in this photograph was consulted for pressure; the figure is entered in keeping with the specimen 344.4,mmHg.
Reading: 240,mmHg
